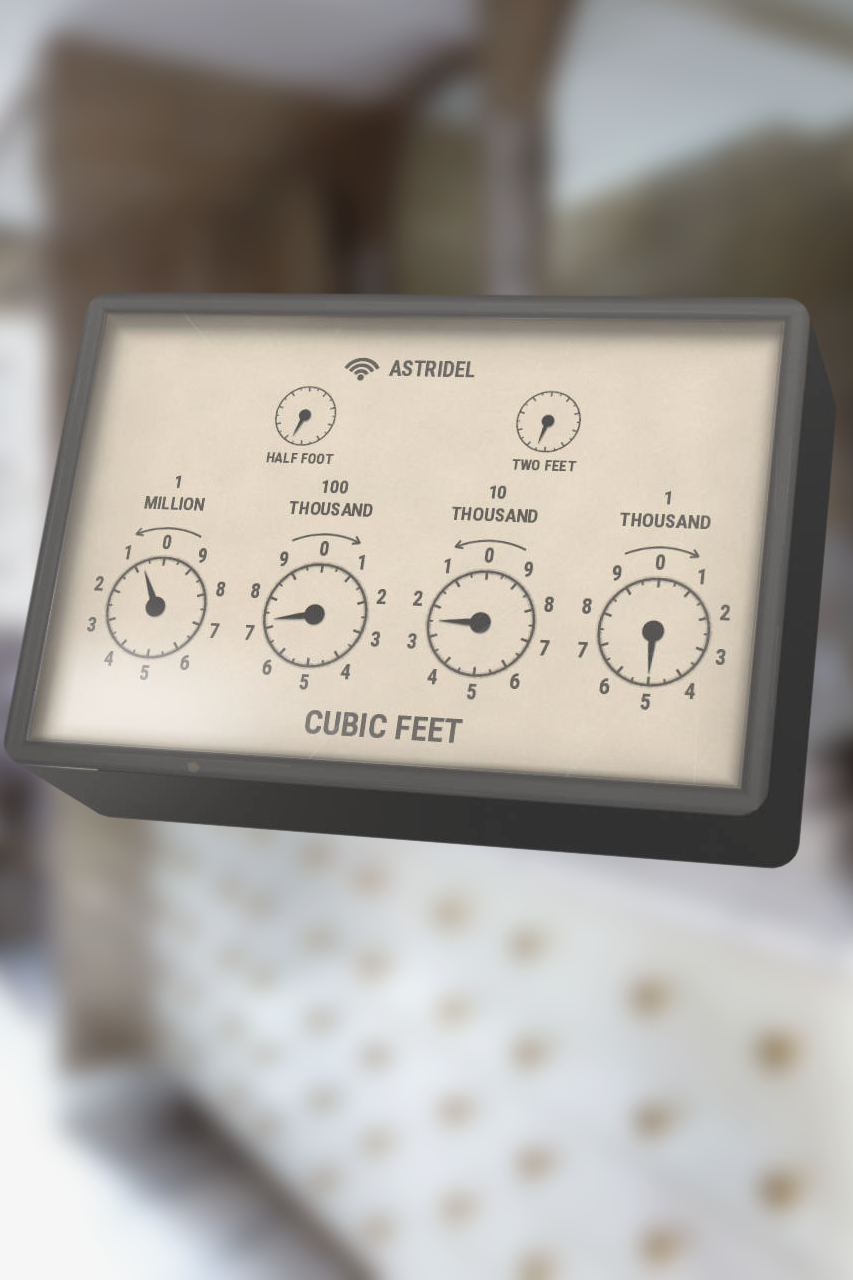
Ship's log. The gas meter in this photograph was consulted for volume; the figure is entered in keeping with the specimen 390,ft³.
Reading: 72500,ft³
